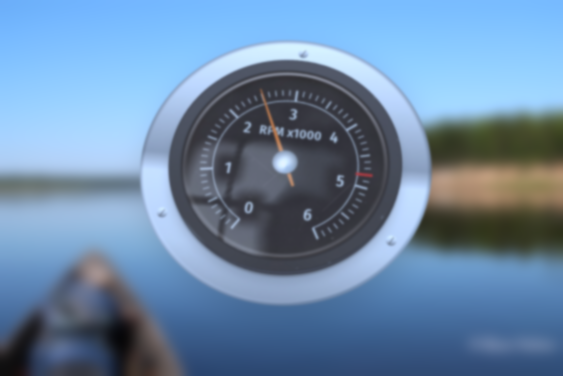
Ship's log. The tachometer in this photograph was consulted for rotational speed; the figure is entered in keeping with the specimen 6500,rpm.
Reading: 2500,rpm
